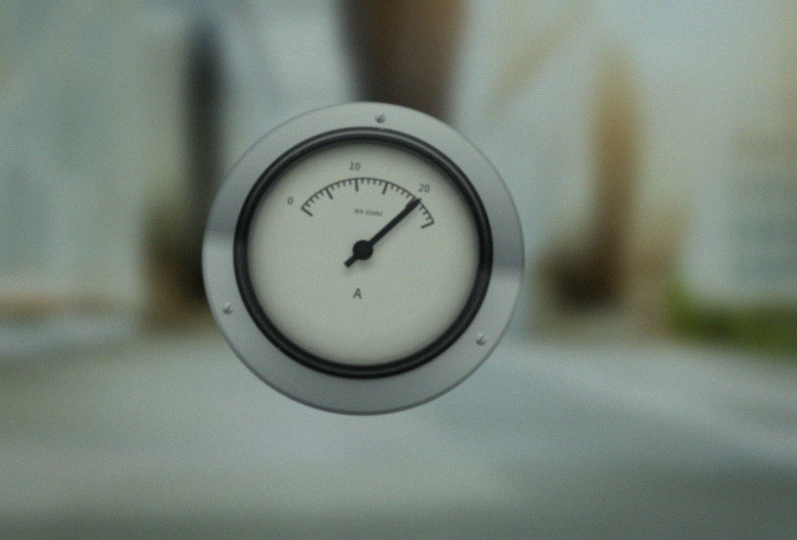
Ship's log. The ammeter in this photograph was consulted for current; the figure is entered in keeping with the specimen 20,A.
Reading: 21,A
